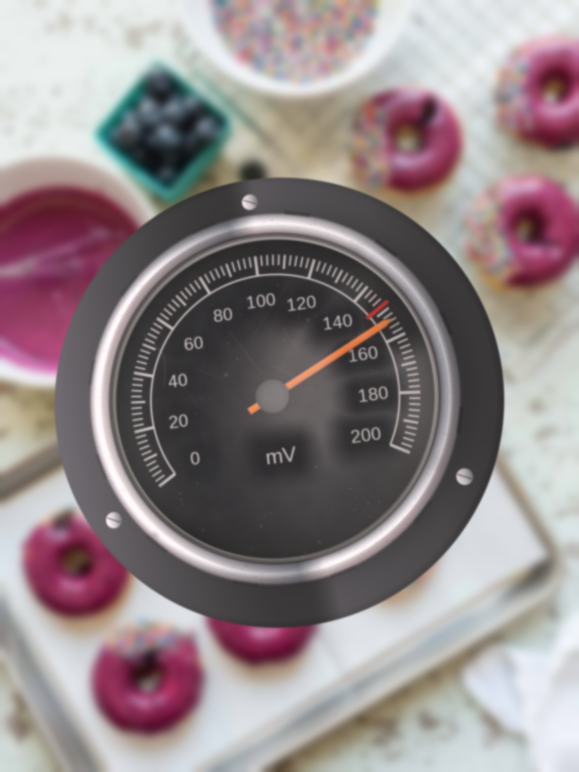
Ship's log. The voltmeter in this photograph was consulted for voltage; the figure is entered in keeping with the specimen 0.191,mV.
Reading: 154,mV
